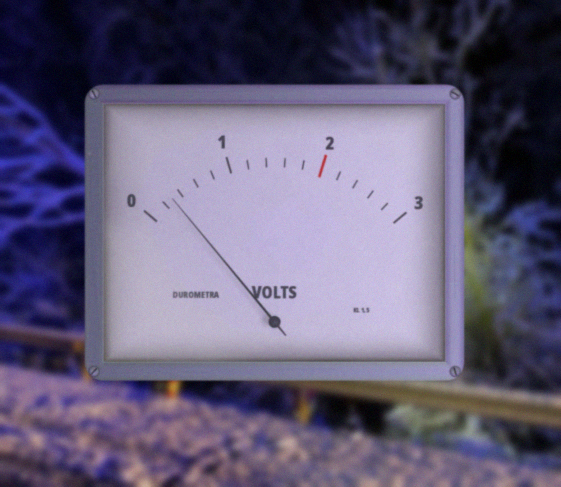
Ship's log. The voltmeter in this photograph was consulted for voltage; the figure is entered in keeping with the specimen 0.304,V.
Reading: 0.3,V
